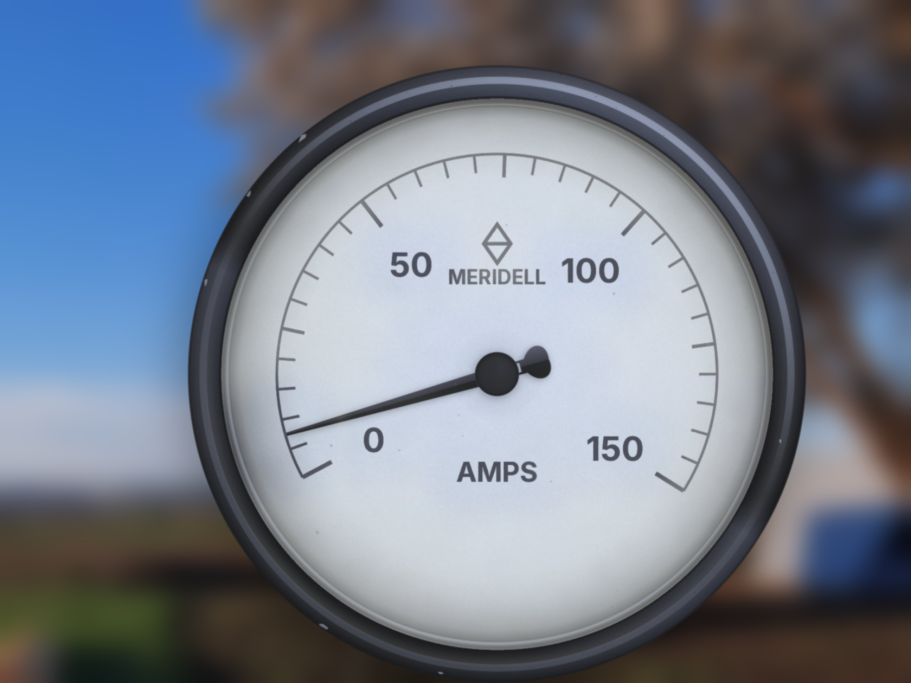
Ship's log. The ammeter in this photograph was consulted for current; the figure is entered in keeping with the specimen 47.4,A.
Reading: 7.5,A
